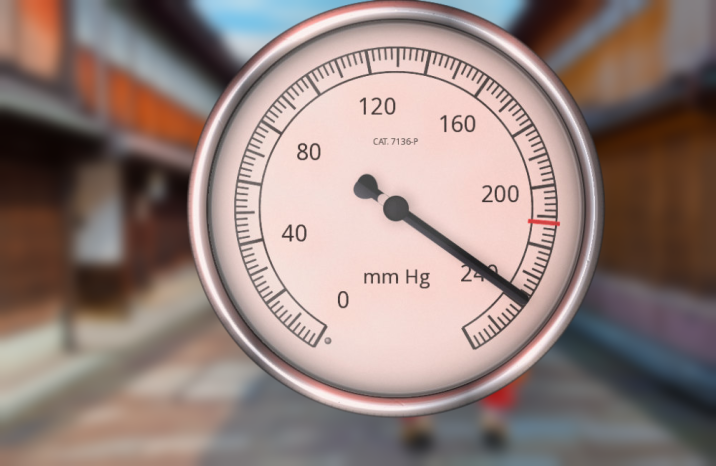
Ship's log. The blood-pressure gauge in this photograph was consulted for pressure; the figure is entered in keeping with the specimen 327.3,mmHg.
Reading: 238,mmHg
